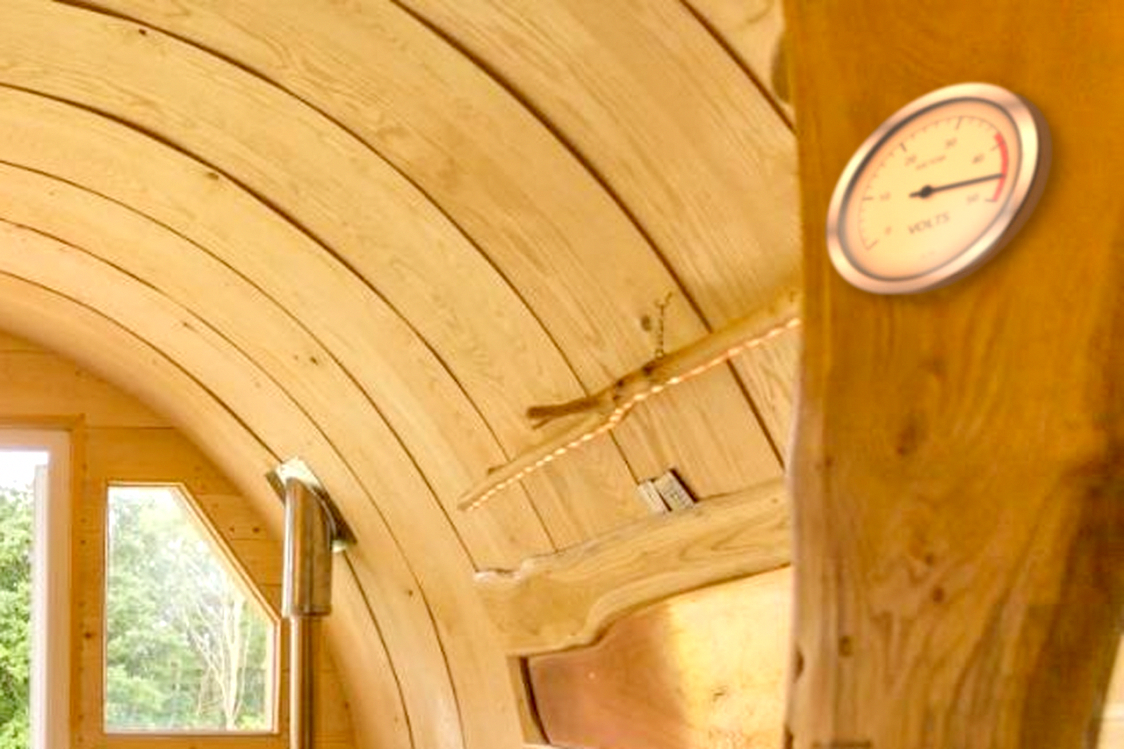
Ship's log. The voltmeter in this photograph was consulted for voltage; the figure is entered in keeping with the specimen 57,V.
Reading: 46,V
